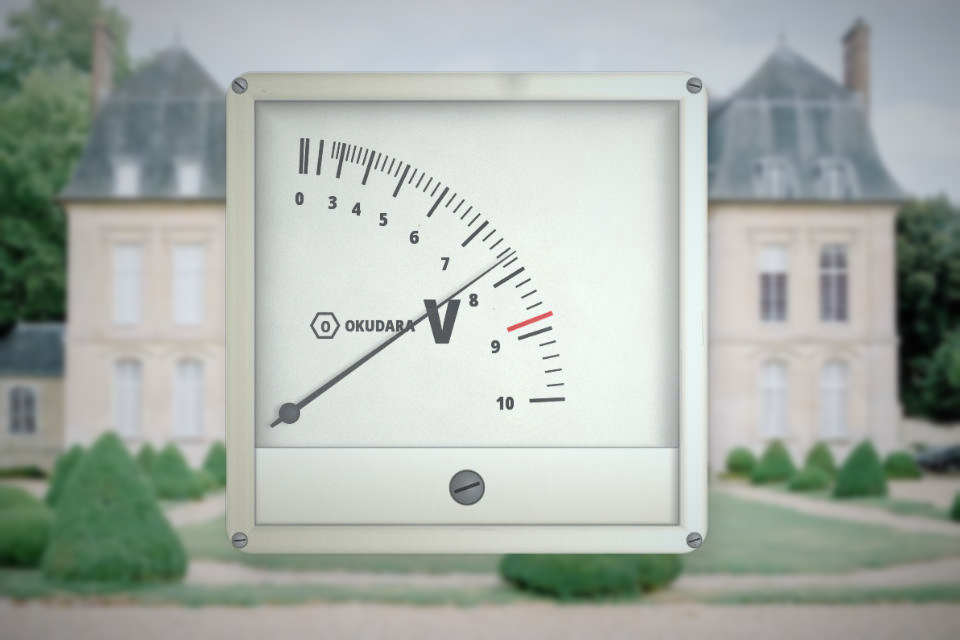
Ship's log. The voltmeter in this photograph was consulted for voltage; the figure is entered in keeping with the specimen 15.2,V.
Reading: 7.7,V
